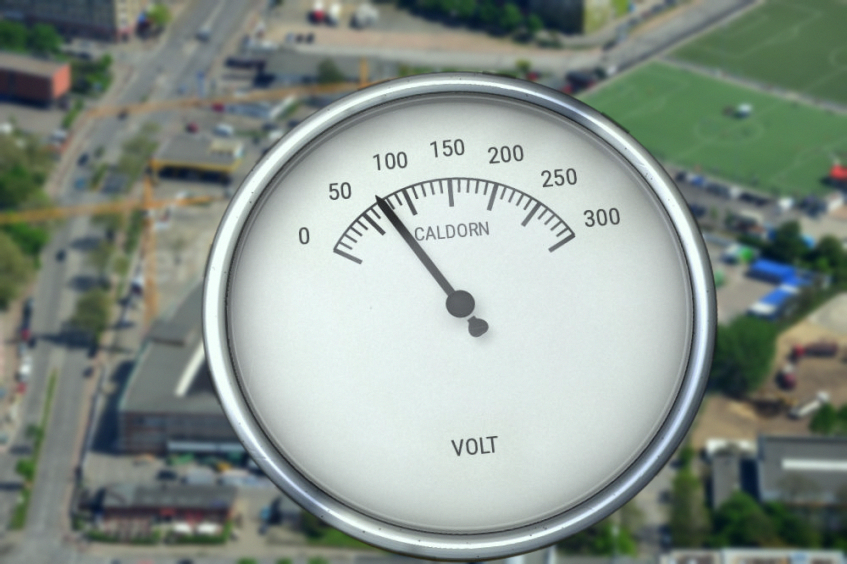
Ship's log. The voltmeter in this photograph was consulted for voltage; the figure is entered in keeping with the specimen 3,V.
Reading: 70,V
